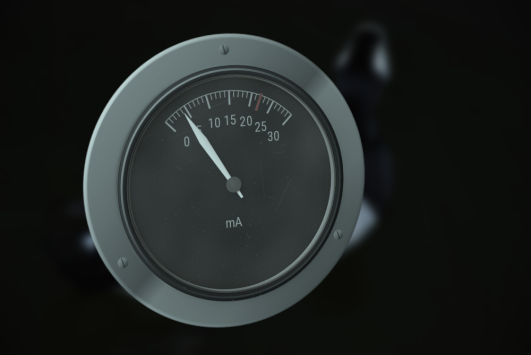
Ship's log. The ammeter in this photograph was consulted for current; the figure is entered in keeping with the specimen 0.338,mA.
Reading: 4,mA
